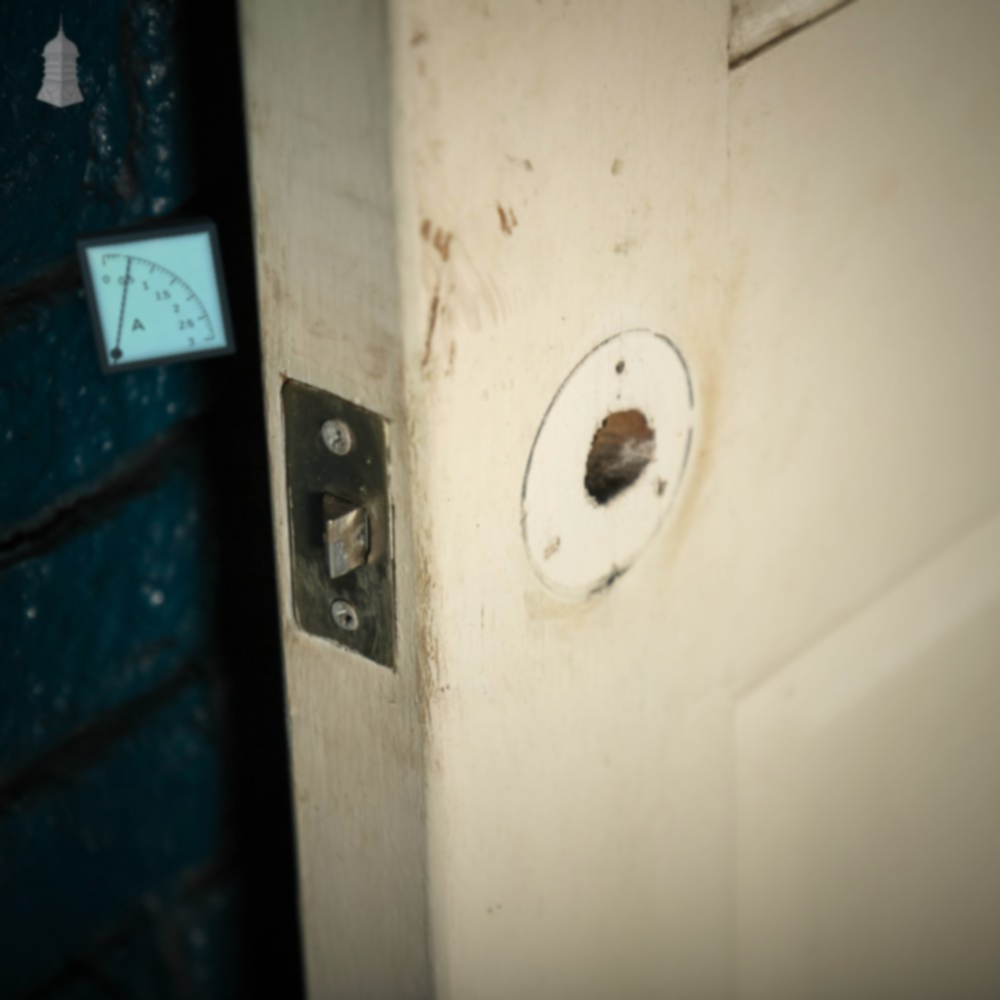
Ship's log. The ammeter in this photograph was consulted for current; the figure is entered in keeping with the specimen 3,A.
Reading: 0.5,A
